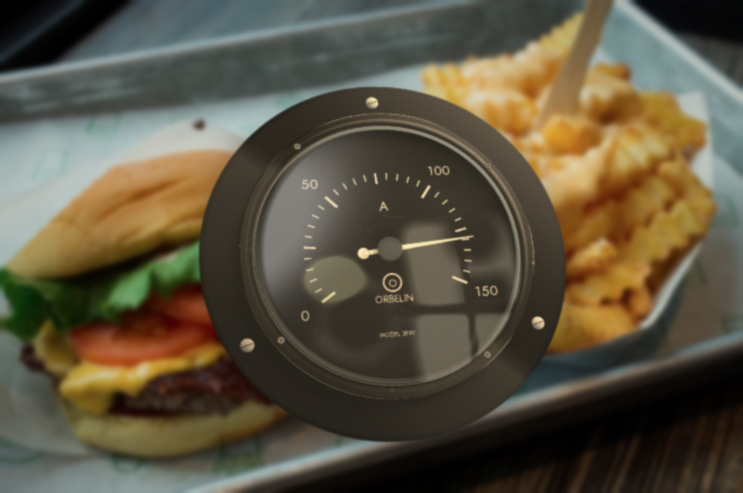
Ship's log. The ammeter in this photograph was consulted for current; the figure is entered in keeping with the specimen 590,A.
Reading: 130,A
